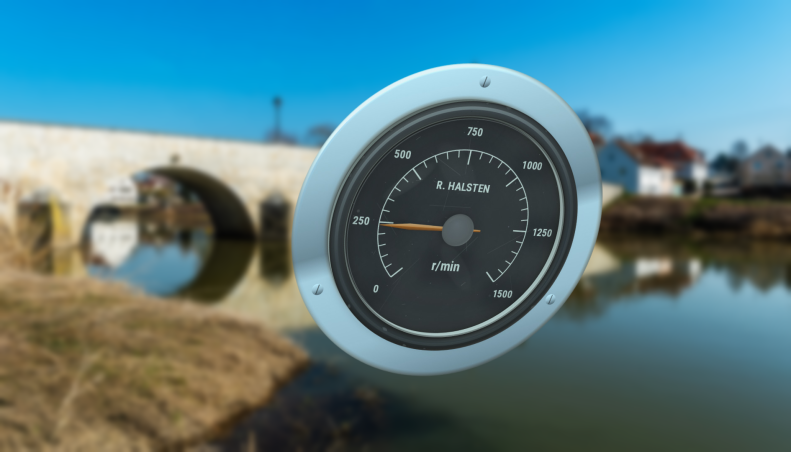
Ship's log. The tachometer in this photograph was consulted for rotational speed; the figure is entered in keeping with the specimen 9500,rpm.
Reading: 250,rpm
